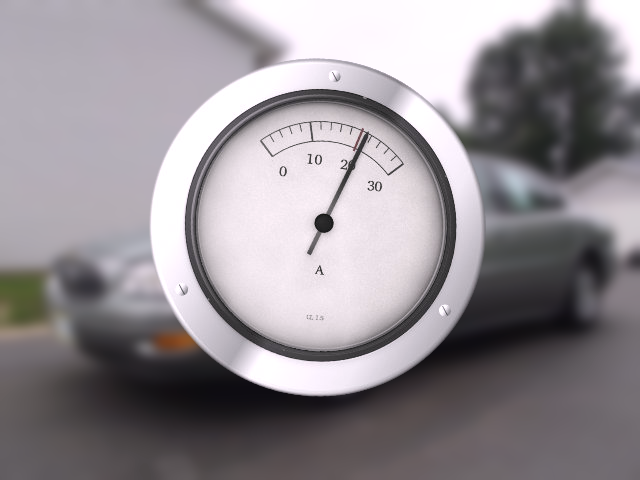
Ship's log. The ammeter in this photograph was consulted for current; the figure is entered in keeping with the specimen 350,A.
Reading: 21,A
